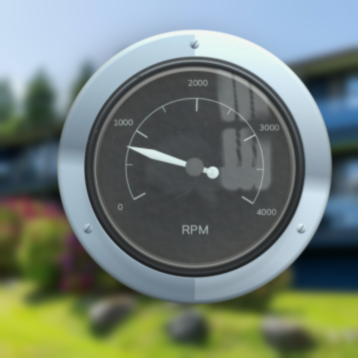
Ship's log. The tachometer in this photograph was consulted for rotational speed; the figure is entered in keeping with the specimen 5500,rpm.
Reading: 750,rpm
